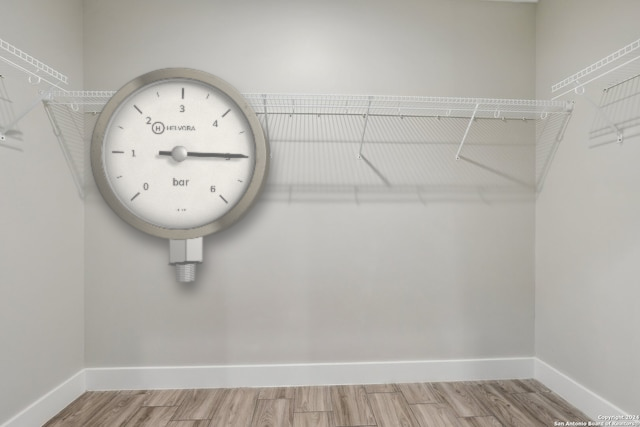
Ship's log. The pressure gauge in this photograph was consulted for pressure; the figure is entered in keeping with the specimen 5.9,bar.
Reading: 5,bar
